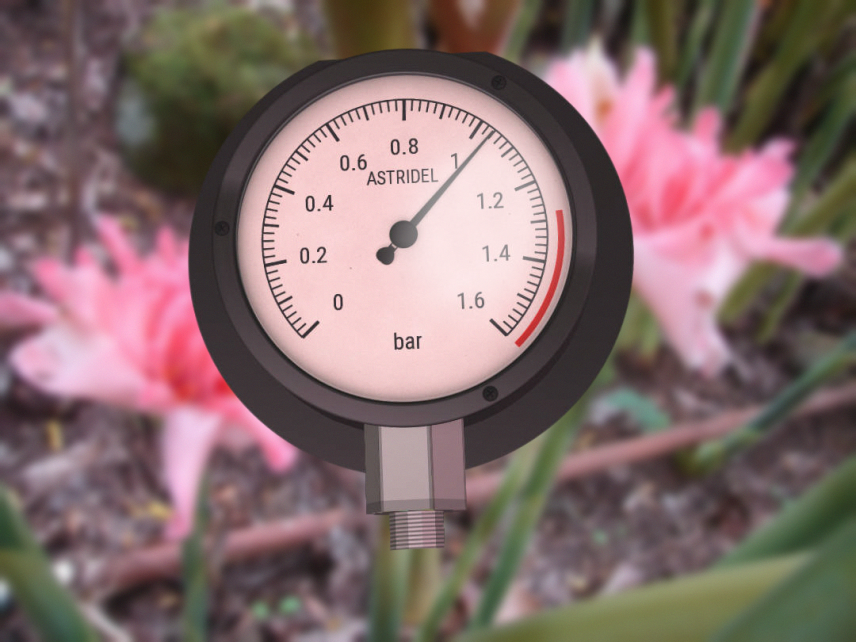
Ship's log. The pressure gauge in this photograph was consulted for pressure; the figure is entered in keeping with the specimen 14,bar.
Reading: 1.04,bar
